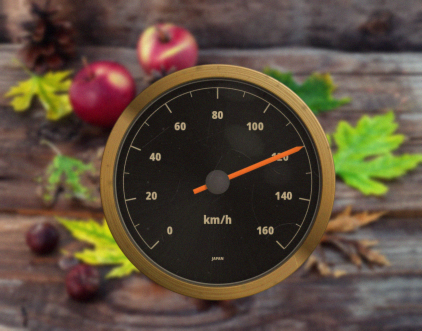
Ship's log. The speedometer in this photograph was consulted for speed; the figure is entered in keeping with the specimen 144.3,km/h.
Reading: 120,km/h
